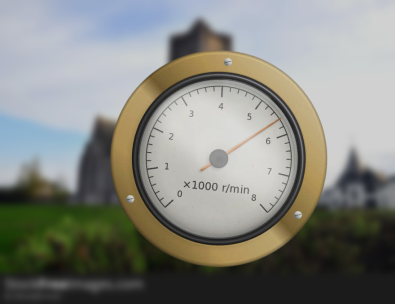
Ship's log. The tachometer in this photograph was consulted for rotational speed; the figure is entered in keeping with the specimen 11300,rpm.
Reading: 5600,rpm
